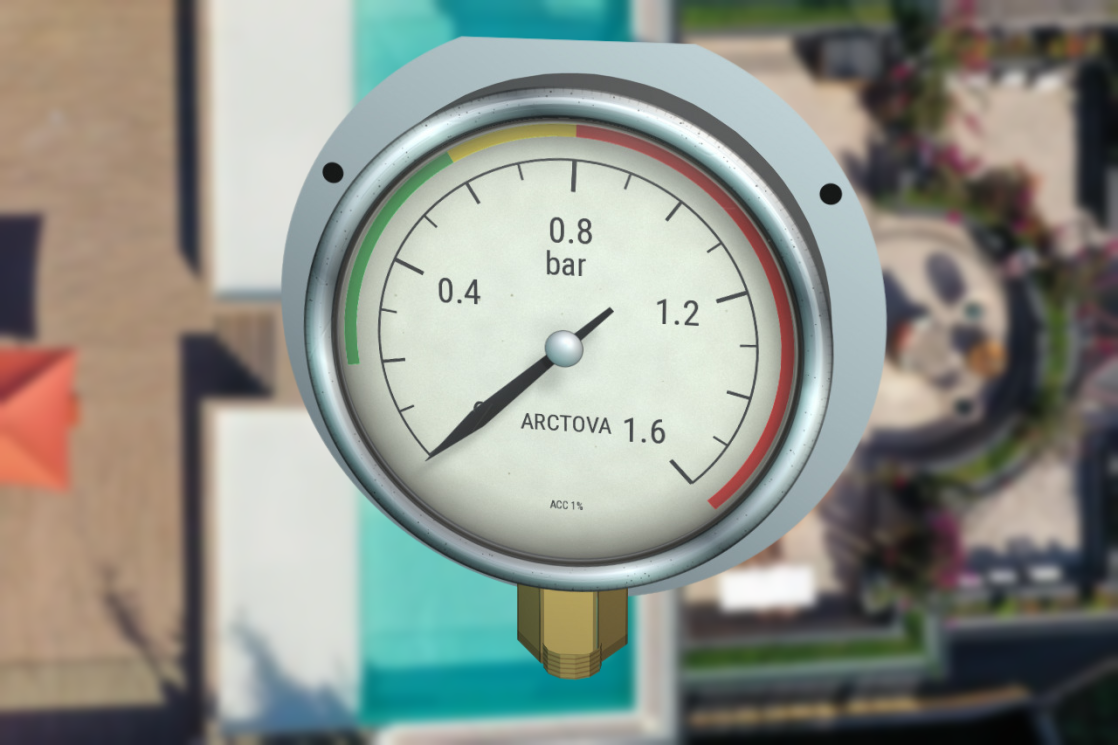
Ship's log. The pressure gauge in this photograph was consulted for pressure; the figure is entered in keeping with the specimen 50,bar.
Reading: 0,bar
